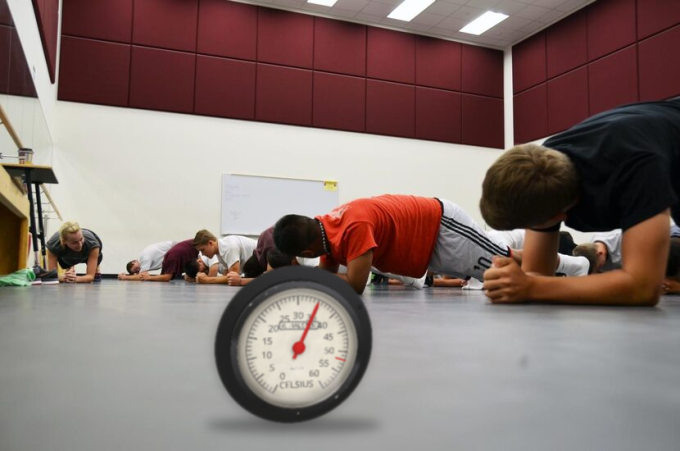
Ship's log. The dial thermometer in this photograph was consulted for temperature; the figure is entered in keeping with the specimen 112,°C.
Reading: 35,°C
